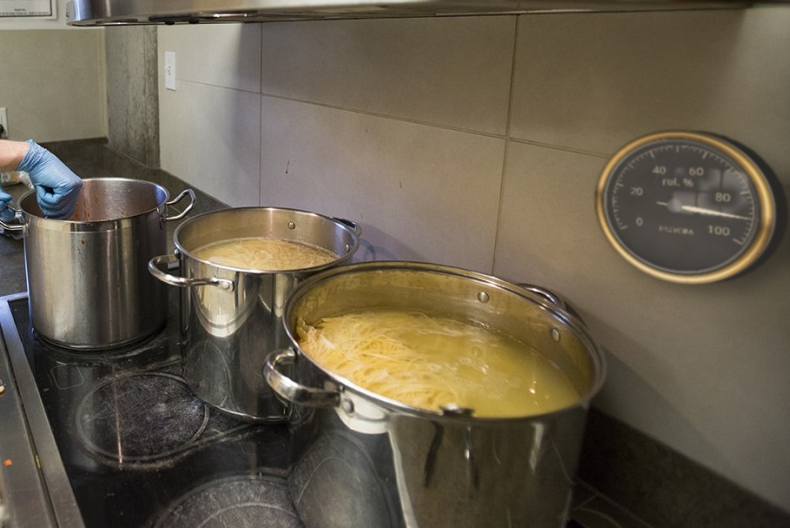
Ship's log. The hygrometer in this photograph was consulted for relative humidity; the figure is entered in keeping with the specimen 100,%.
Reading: 90,%
